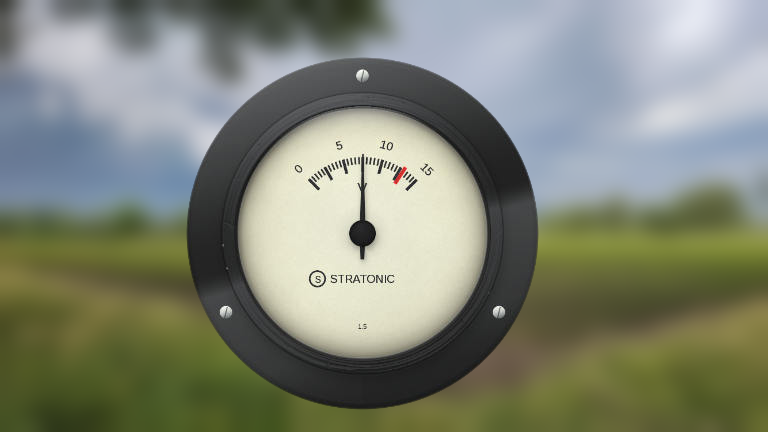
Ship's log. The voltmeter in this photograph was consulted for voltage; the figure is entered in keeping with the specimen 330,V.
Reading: 7.5,V
